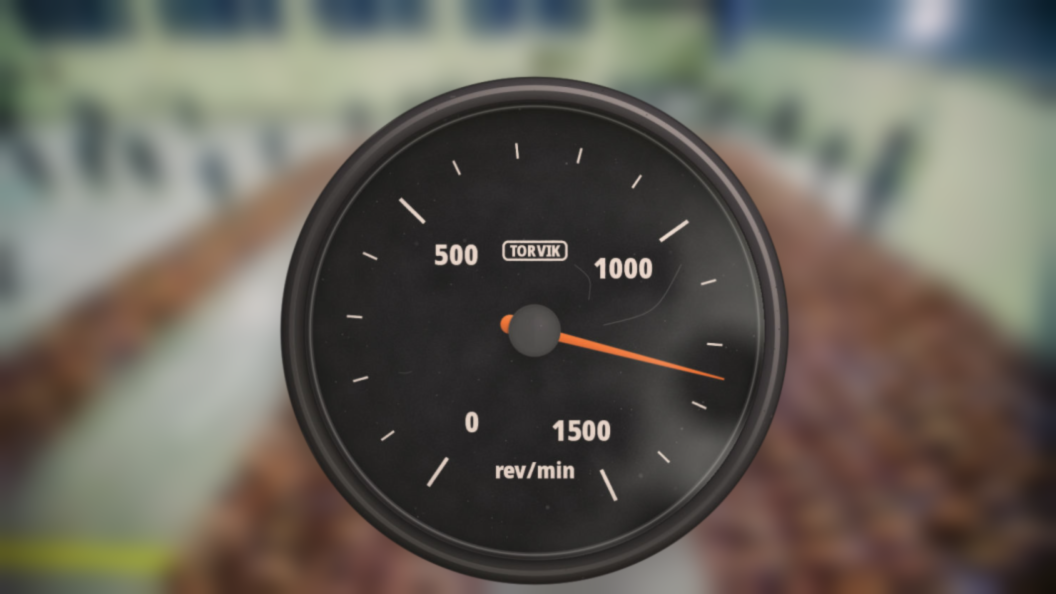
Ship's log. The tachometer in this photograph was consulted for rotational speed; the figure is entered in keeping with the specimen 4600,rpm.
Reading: 1250,rpm
